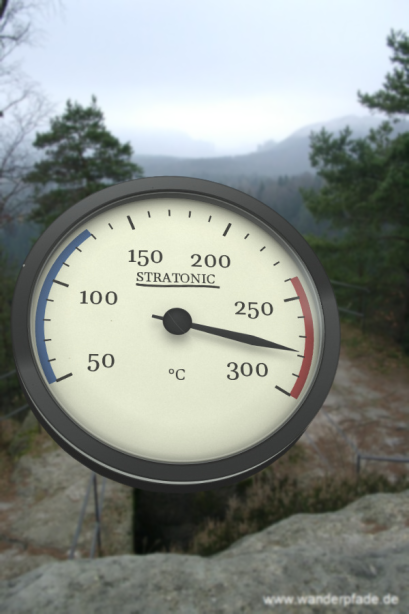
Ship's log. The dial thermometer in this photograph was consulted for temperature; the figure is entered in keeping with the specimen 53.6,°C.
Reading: 280,°C
